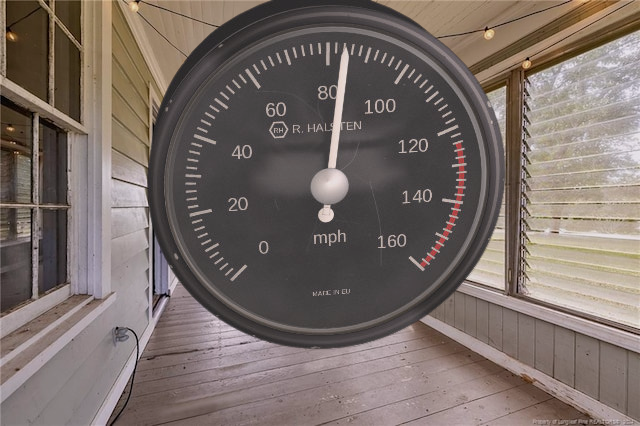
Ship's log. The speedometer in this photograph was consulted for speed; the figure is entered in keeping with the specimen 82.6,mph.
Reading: 84,mph
